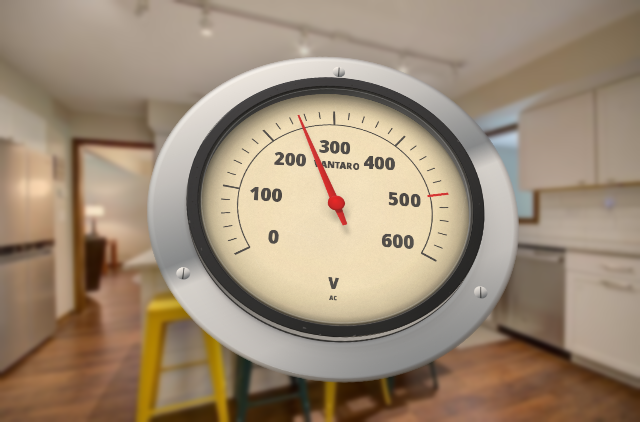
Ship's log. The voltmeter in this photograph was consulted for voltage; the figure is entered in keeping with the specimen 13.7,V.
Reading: 250,V
